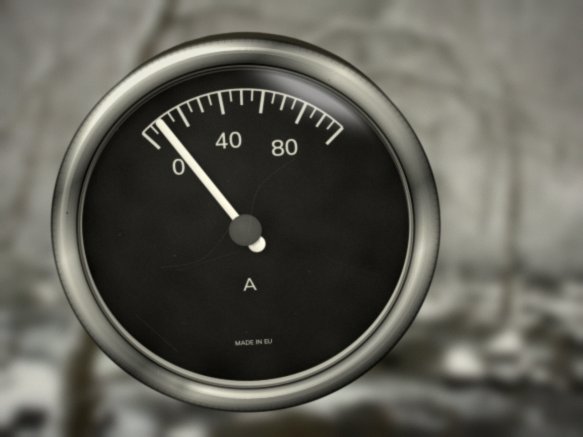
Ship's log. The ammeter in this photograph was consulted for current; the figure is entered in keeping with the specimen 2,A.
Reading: 10,A
